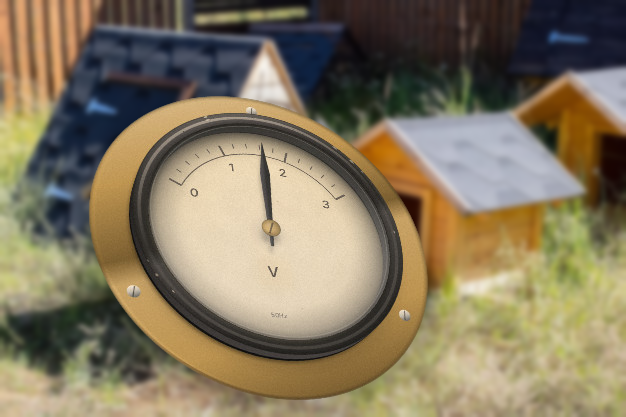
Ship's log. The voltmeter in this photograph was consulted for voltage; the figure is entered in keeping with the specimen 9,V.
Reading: 1.6,V
